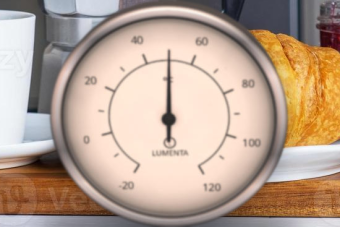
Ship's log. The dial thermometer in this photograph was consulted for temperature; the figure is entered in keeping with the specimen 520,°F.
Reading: 50,°F
